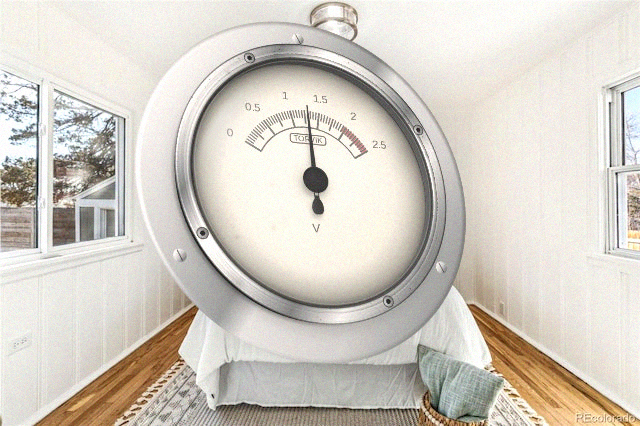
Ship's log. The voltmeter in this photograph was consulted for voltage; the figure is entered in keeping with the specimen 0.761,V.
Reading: 1.25,V
